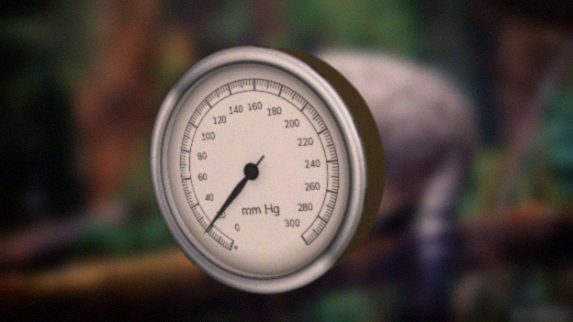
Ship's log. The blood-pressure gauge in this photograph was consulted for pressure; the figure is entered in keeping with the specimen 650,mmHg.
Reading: 20,mmHg
